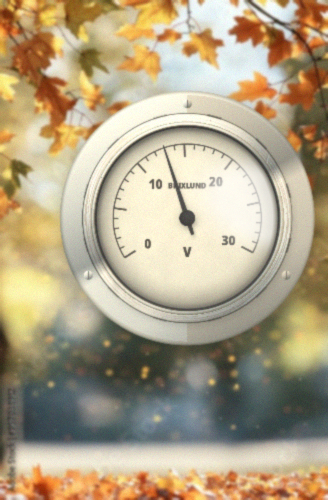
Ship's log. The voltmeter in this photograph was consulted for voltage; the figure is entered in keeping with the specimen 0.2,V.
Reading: 13,V
